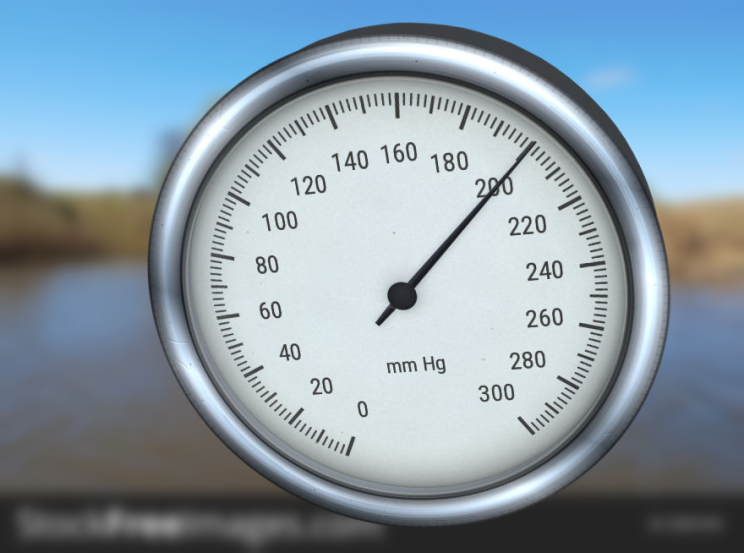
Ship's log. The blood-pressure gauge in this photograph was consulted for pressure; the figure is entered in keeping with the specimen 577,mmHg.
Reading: 200,mmHg
